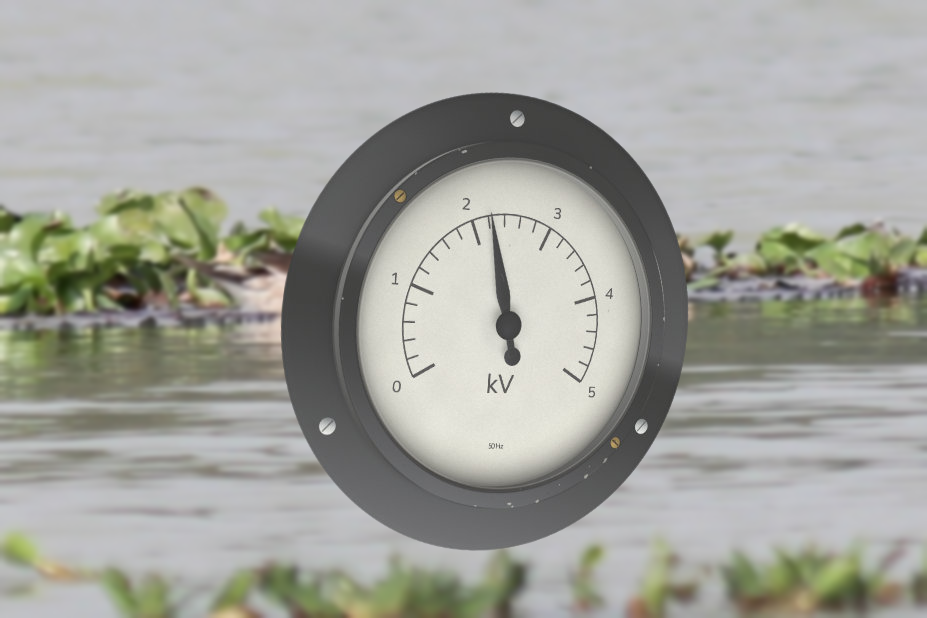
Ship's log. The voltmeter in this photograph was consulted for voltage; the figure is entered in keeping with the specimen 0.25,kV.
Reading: 2.2,kV
